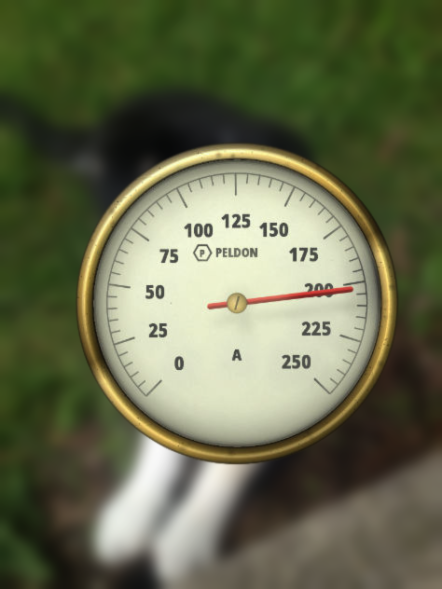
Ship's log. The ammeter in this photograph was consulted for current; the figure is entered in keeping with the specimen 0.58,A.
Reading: 202.5,A
